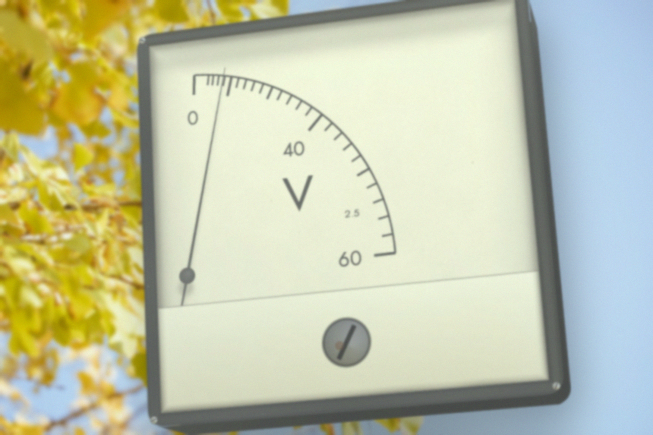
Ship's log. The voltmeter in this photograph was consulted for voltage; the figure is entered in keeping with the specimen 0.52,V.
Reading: 18,V
